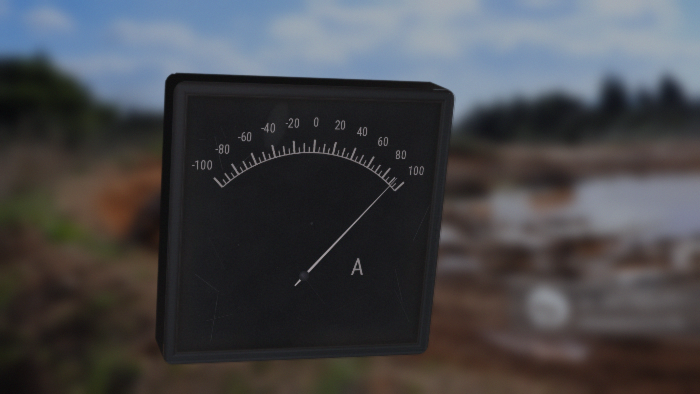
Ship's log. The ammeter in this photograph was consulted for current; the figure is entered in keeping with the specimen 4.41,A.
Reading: 90,A
